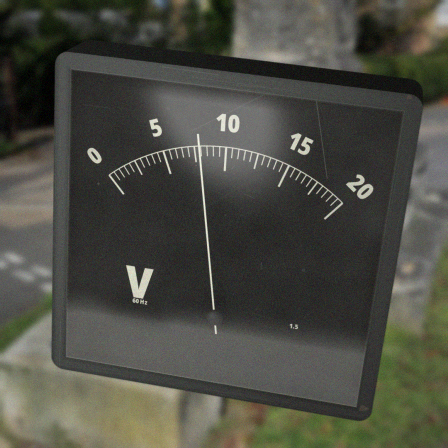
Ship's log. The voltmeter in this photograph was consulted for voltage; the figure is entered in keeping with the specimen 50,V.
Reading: 8,V
